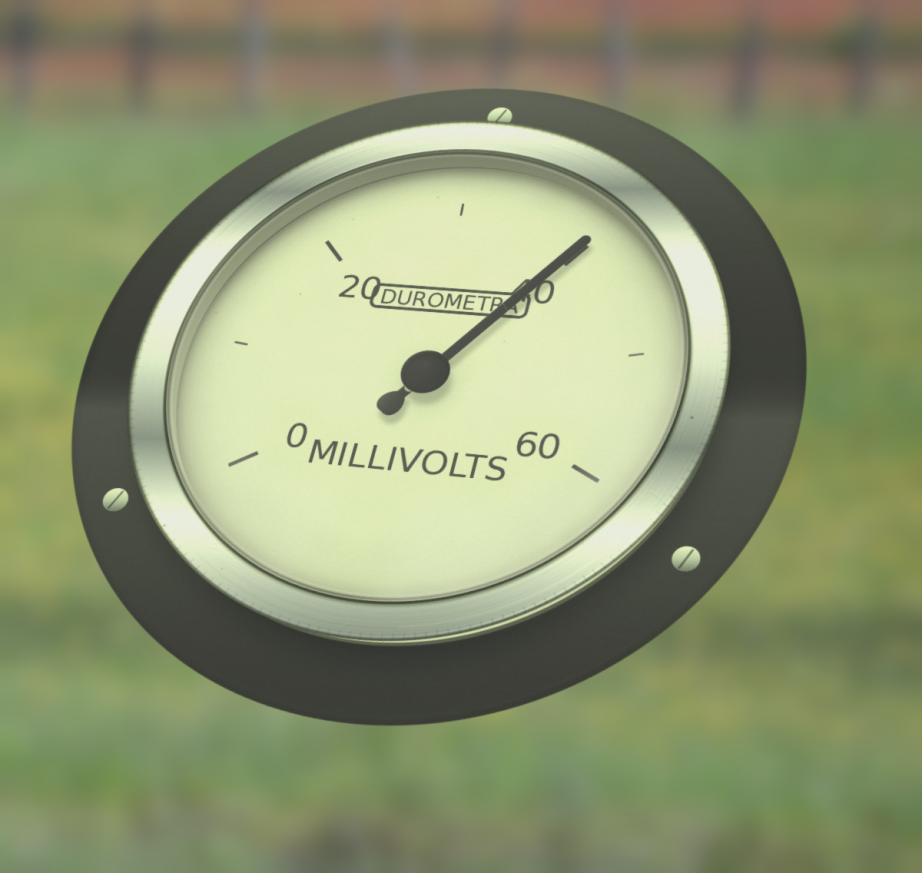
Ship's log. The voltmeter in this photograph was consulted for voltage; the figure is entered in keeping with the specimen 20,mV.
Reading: 40,mV
